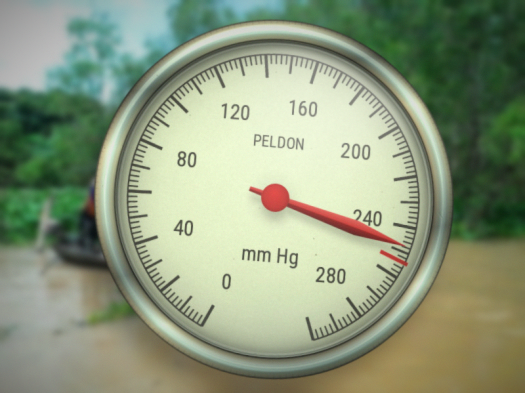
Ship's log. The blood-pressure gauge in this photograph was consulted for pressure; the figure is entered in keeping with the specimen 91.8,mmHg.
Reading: 248,mmHg
